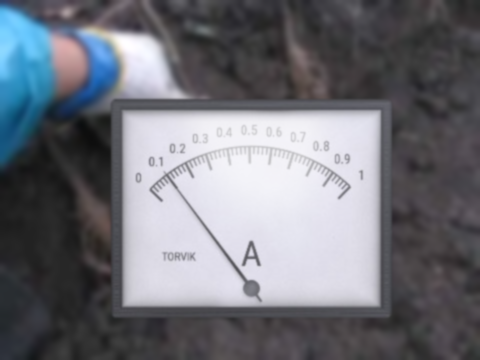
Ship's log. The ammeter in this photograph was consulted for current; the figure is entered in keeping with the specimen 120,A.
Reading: 0.1,A
